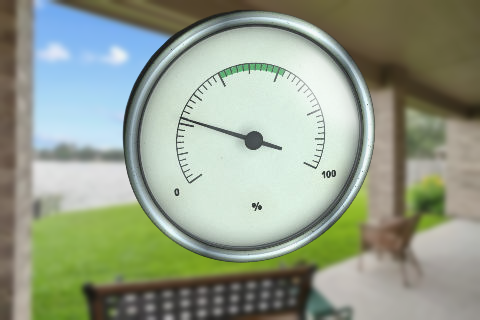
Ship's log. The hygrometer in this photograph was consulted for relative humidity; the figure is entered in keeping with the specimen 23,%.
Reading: 22,%
